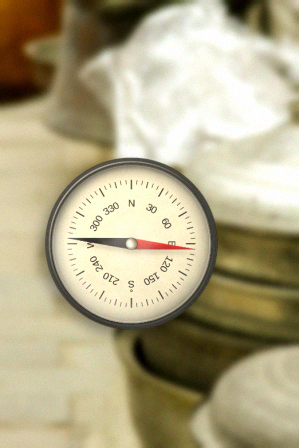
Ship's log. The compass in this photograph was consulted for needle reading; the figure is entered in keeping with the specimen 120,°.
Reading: 95,°
